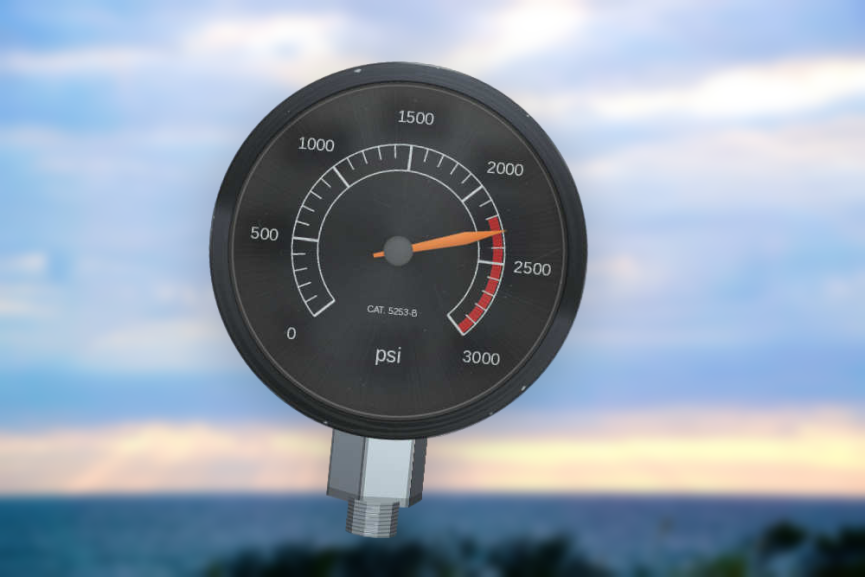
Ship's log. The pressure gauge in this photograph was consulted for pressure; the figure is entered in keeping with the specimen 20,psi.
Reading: 2300,psi
